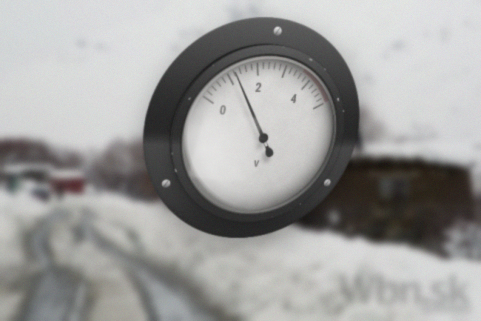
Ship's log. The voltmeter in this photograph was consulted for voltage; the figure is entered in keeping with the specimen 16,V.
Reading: 1.2,V
